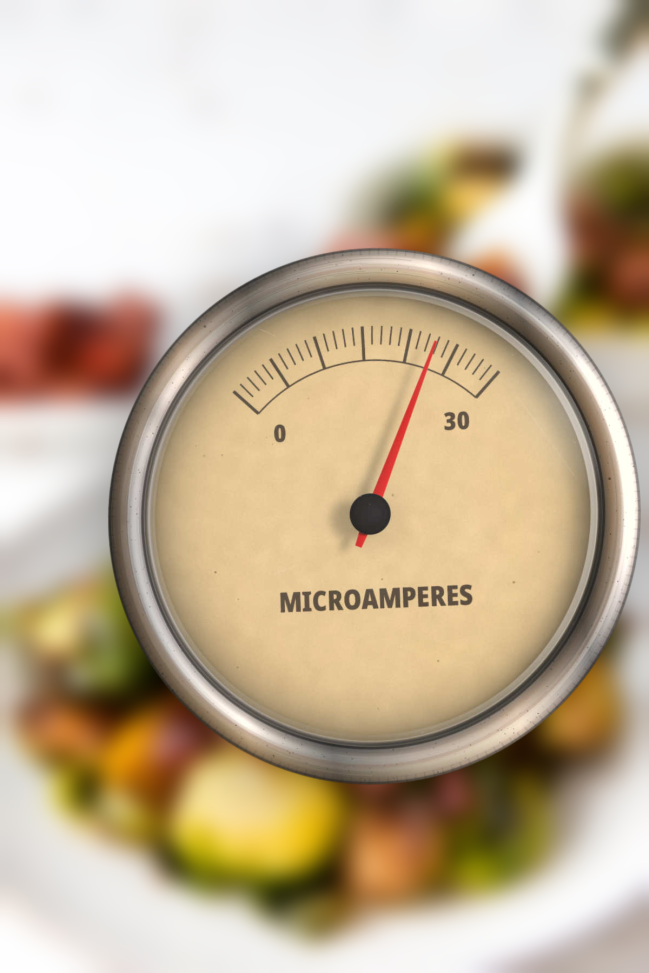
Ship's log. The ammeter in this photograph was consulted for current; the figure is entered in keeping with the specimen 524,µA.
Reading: 23,µA
